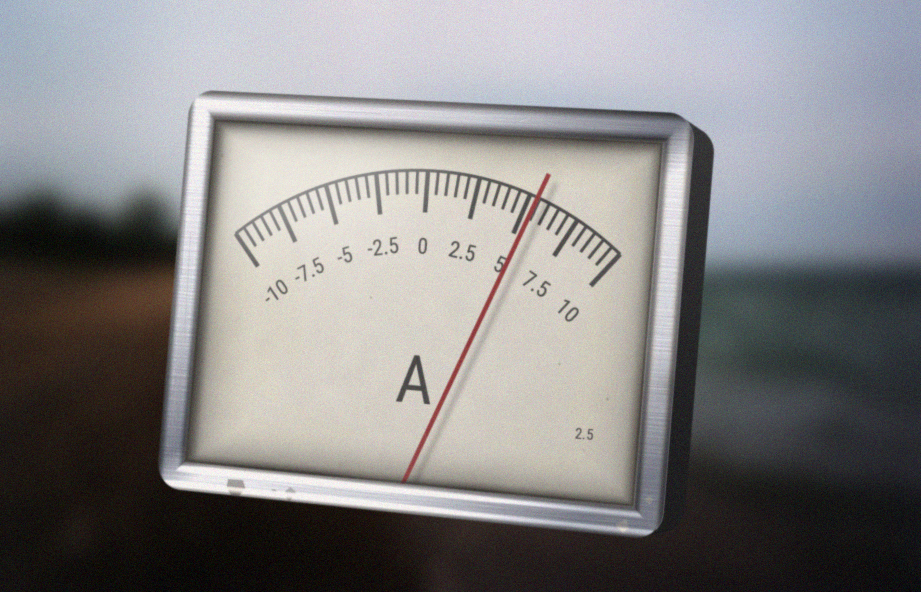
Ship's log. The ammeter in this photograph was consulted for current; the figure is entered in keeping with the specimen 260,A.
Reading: 5.5,A
